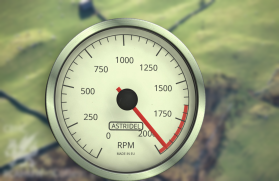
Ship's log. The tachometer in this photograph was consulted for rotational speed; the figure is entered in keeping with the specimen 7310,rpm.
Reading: 1950,rpm
